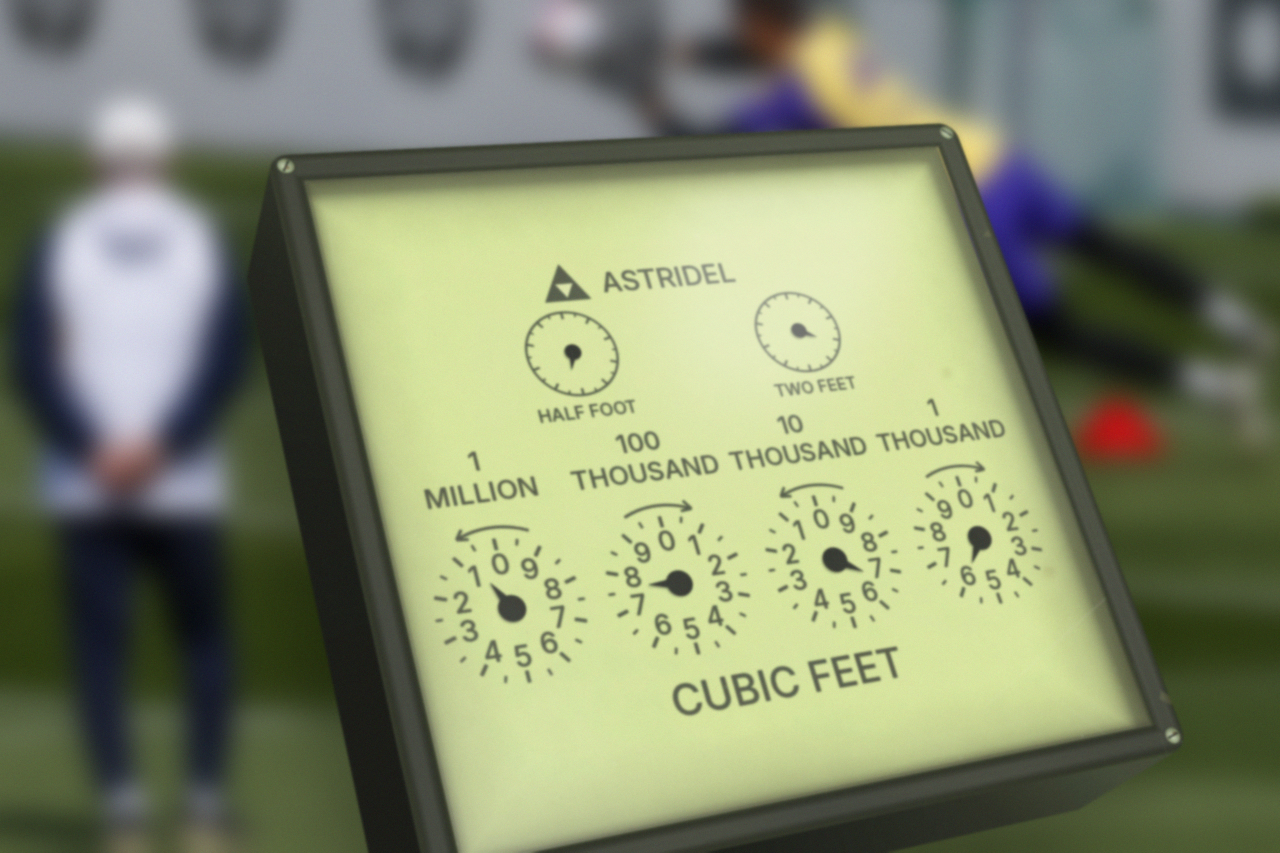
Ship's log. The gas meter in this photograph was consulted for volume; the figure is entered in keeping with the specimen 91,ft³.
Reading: 76600,ft³
